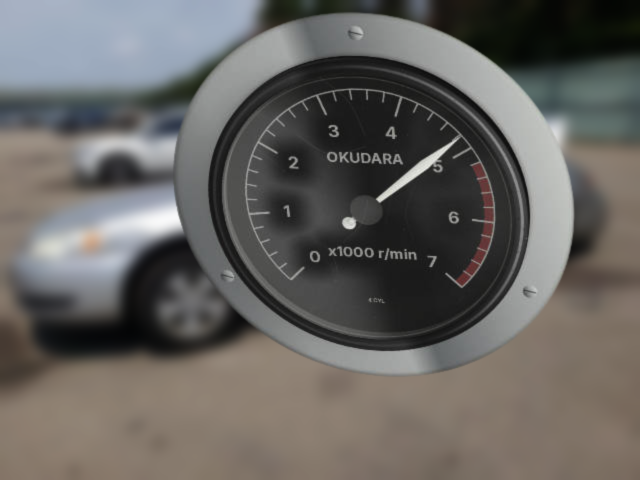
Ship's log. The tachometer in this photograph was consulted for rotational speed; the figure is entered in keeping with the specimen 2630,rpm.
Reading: 4800,rpm
